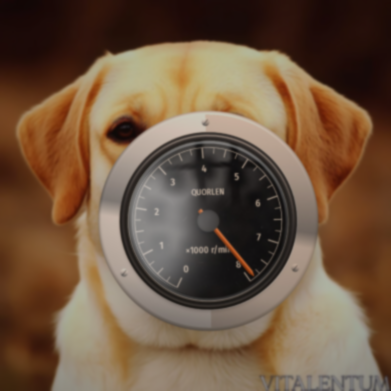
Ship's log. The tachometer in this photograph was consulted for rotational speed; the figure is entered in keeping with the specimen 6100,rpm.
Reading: 7875,rpm
